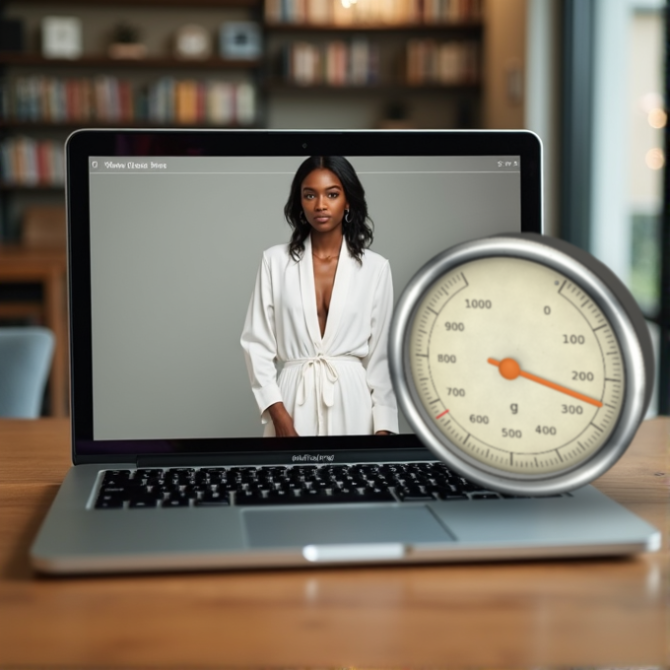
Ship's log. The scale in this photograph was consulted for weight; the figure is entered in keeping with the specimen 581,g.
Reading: 250,g
